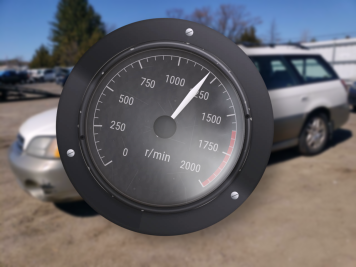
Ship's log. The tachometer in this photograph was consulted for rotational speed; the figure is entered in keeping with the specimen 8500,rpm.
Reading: 1200,rpm
